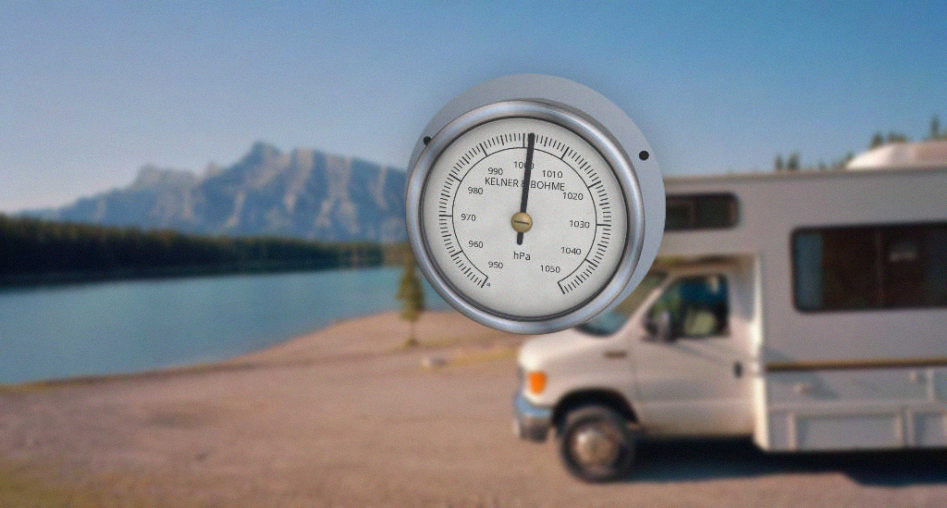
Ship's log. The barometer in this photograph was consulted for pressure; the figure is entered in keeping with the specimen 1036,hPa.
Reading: 1002,hPa
